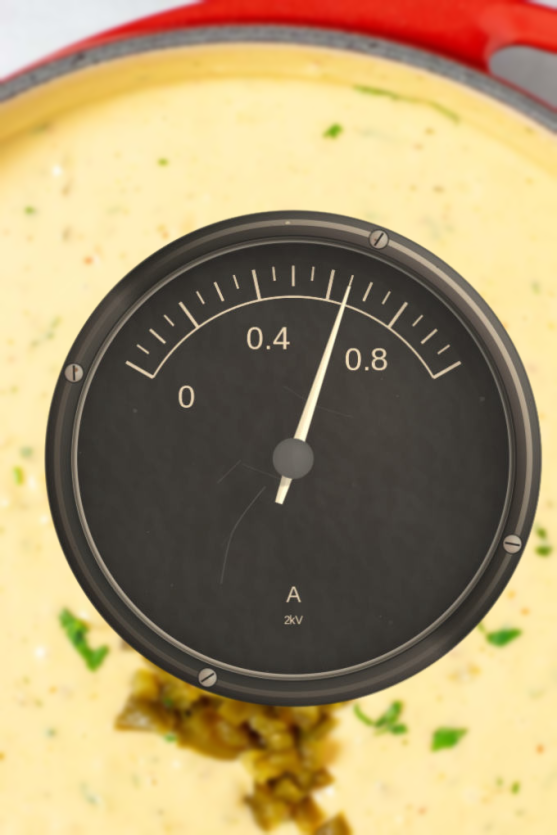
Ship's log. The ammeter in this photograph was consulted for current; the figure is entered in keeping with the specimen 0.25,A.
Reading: 0.65,A
